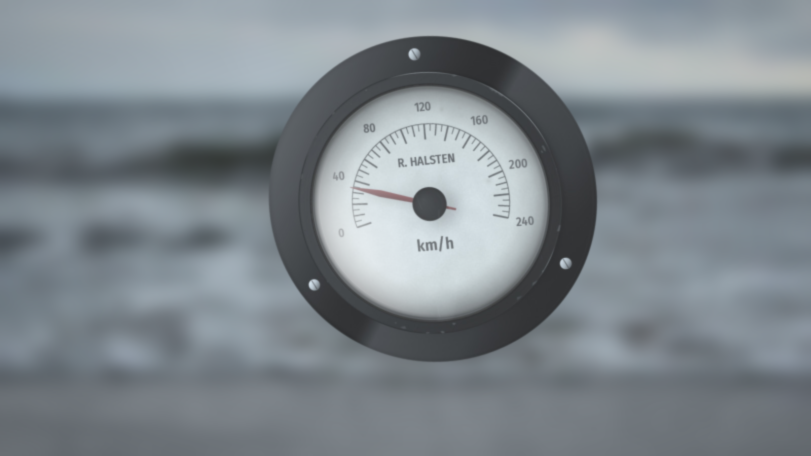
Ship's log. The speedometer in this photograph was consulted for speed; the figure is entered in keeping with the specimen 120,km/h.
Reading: 35,km/h
